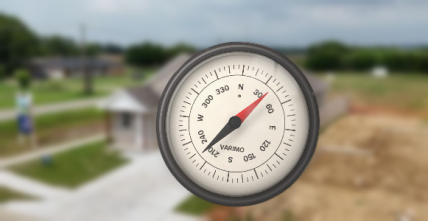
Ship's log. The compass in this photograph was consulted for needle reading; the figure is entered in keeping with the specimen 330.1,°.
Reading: 40,°
